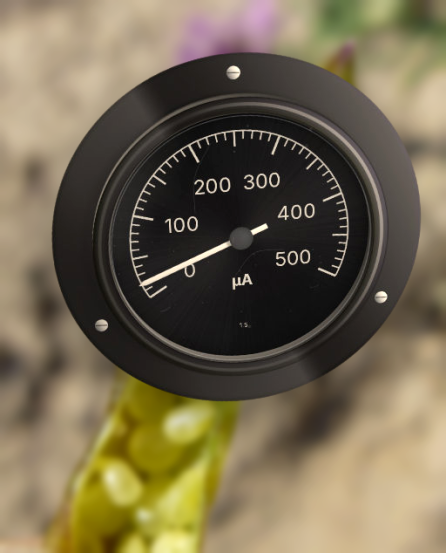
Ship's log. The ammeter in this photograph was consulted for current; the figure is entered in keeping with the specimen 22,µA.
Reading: 20,µA
